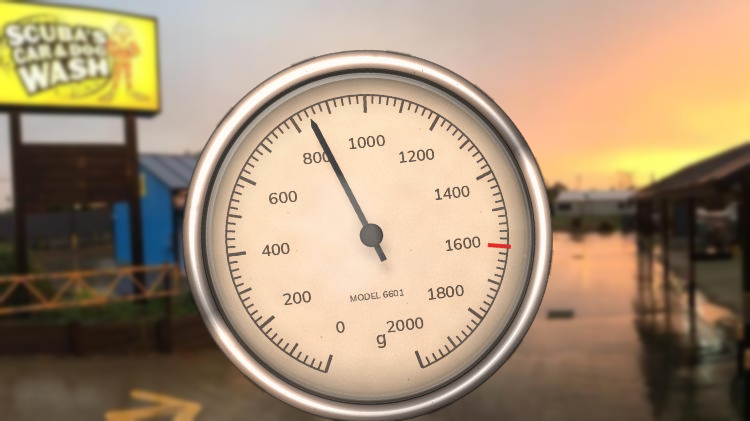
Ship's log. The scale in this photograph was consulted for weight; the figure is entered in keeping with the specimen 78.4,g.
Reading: 840,g
